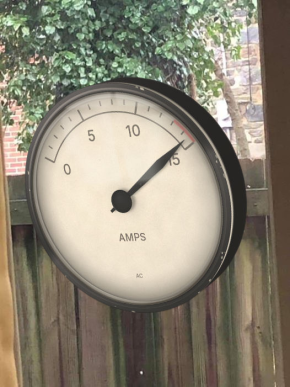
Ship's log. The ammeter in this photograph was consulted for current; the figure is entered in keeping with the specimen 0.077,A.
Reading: 14.5,A
